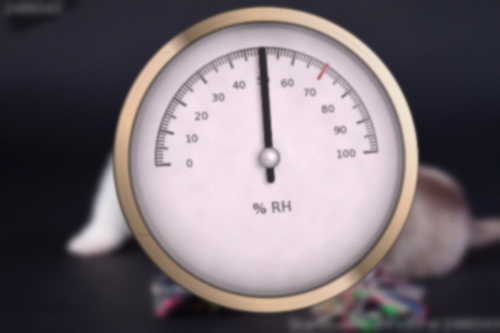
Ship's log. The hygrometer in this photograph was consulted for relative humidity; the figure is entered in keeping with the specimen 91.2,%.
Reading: 50,%
